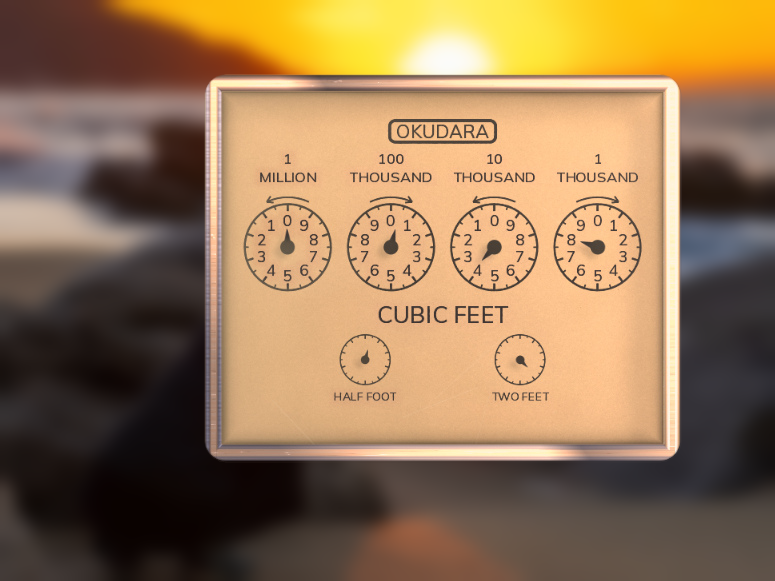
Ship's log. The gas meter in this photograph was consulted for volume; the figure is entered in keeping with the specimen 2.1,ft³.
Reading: 3800,ft³
